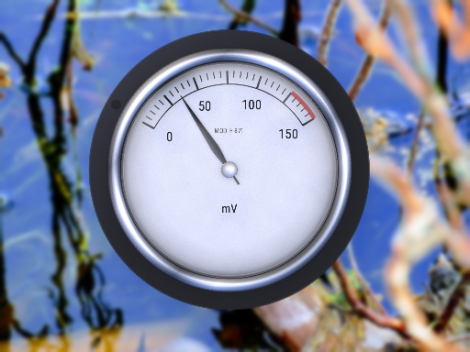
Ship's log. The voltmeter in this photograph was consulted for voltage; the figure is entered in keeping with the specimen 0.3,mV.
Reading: 35,mV
